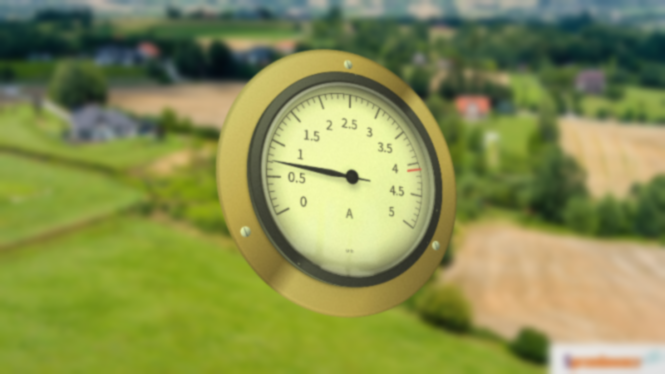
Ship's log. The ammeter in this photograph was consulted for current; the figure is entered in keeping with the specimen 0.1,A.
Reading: 0.7,A
